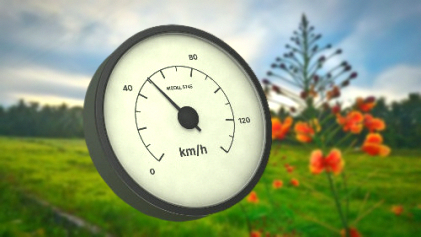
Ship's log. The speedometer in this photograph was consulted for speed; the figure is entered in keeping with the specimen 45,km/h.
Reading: 50,km/h
